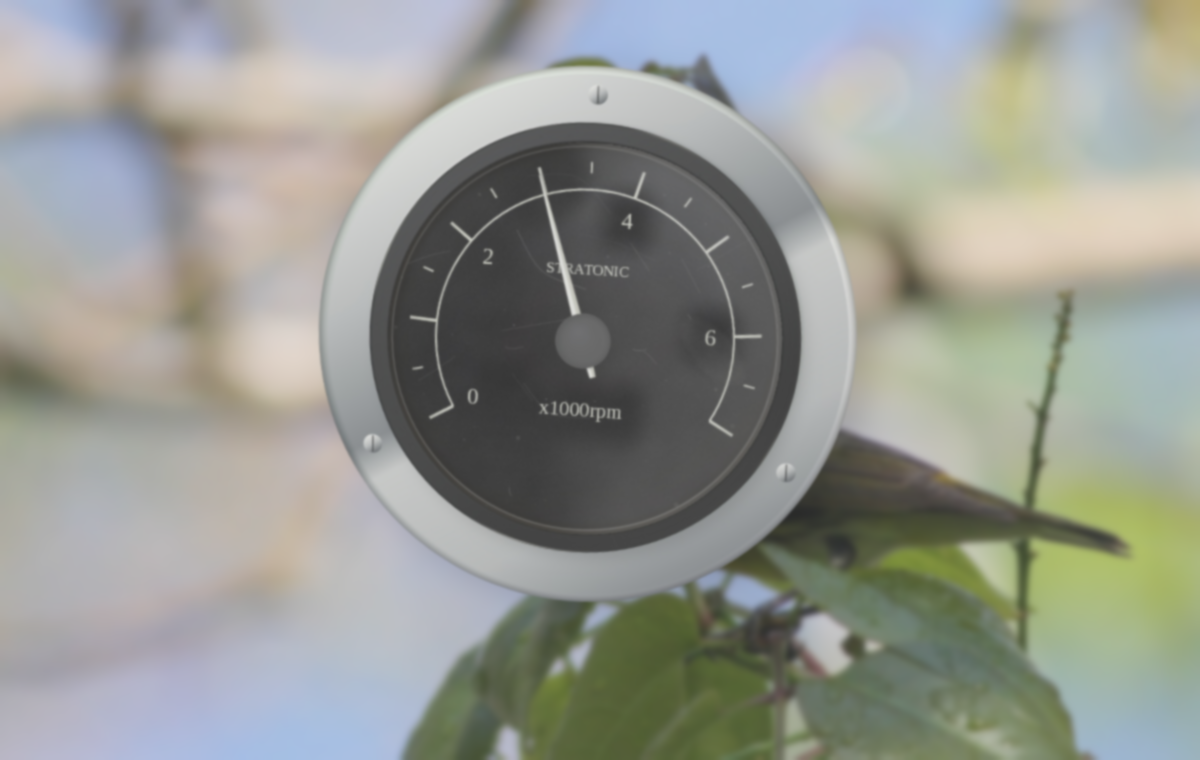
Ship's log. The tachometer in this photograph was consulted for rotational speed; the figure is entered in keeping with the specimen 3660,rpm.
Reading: 3000,rpm
